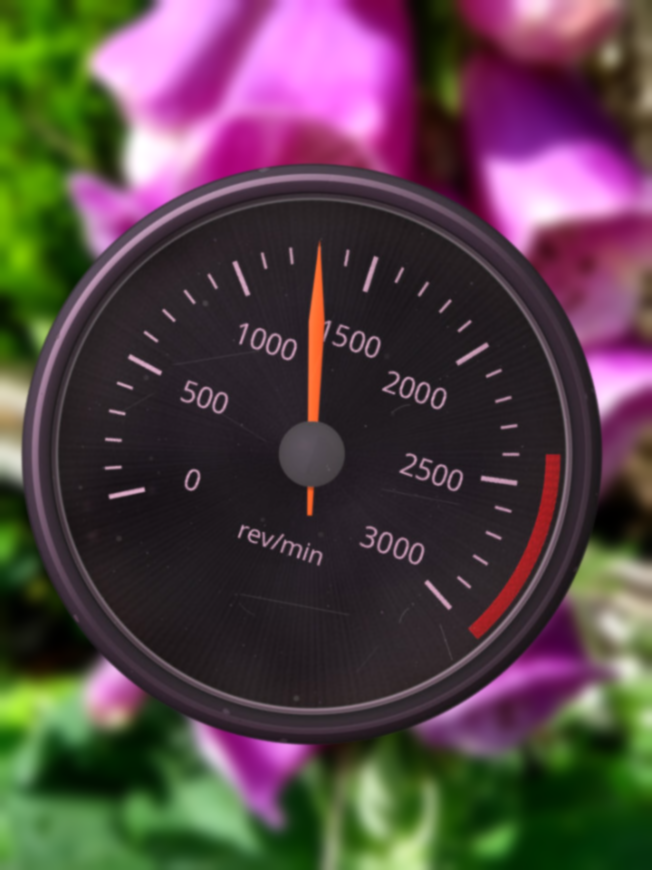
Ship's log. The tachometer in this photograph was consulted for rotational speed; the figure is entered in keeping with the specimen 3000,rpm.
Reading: 1300,rpm
